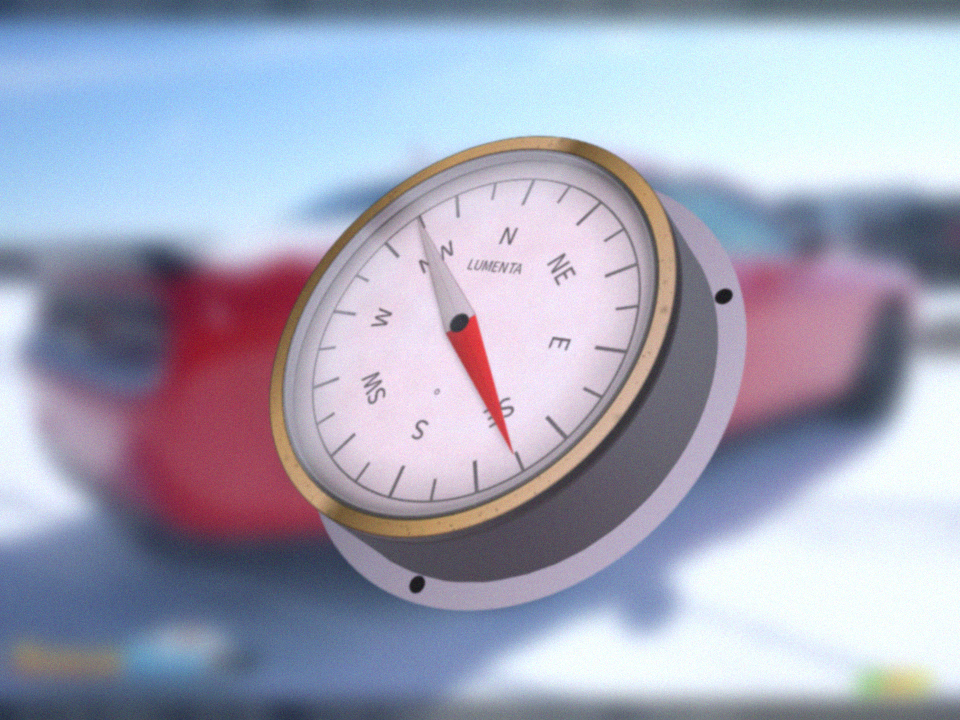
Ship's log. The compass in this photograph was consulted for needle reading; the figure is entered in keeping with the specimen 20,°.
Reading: 135,°
